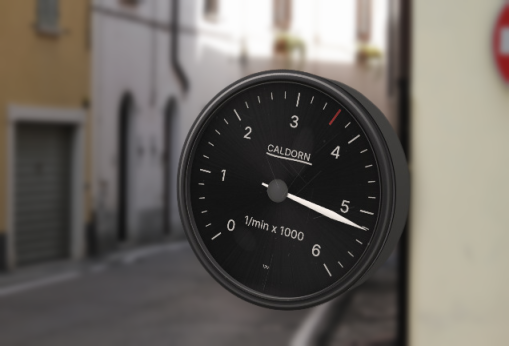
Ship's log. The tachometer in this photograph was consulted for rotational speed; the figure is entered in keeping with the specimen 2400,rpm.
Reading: 5200,rpm
